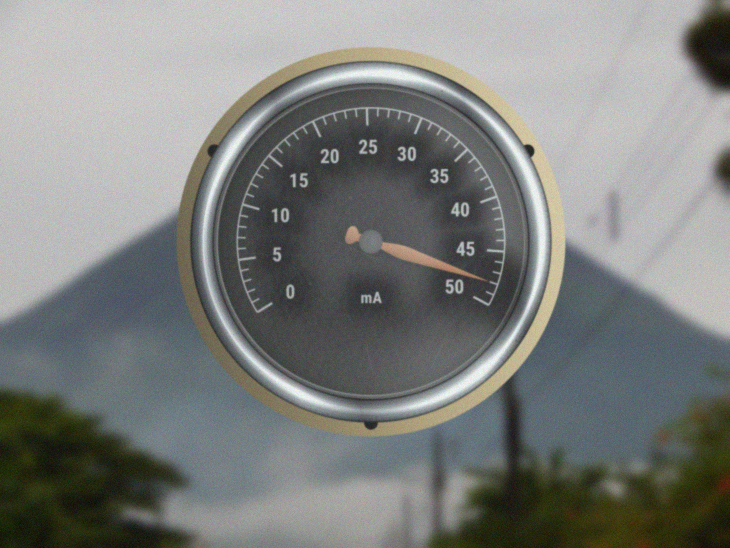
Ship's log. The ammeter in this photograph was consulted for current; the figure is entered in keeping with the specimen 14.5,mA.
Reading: 48,mA
